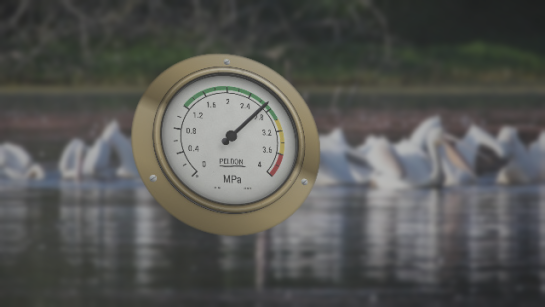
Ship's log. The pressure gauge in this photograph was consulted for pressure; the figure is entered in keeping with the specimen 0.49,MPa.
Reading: 2.7,MPa
